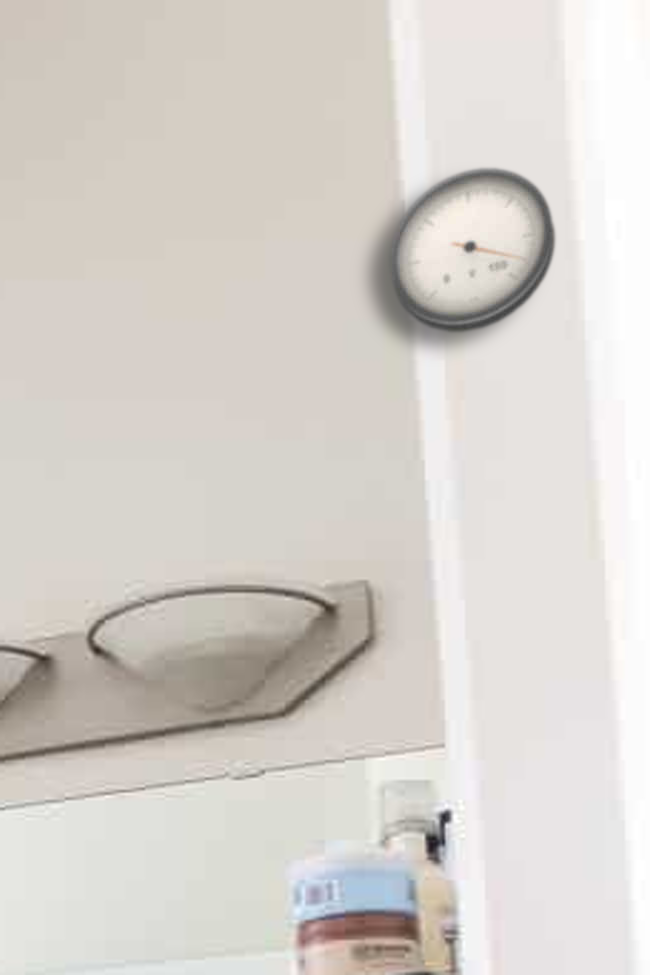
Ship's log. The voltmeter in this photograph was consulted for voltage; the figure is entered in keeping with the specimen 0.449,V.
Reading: 140,V
